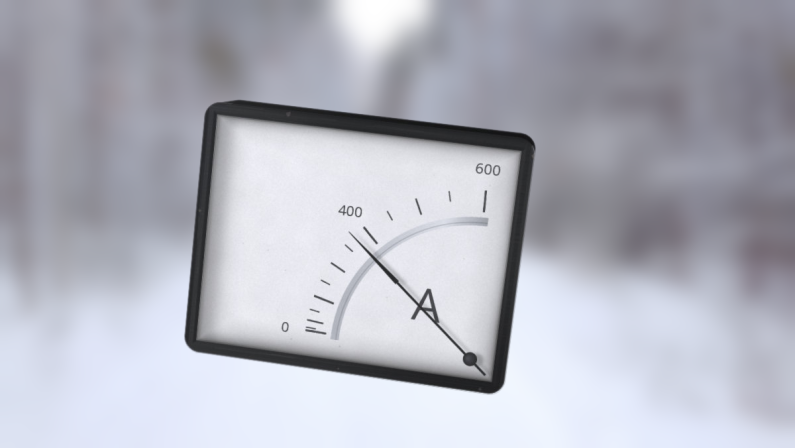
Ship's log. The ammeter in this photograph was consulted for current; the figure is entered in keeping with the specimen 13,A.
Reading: 375,A
